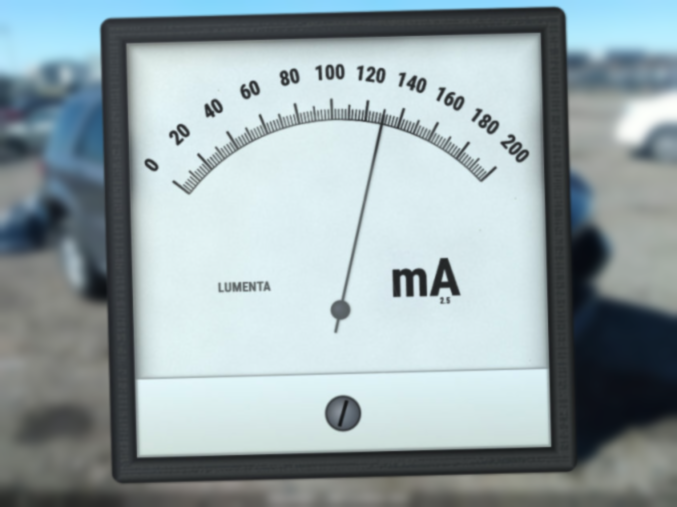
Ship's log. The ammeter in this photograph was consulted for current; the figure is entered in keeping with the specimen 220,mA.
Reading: 130,mA
